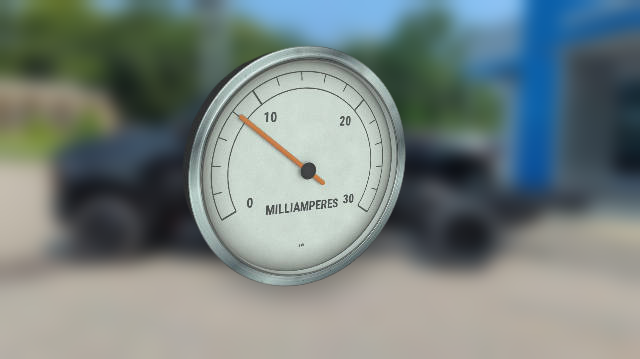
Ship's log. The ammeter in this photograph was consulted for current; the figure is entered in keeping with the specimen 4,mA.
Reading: 8,mA
